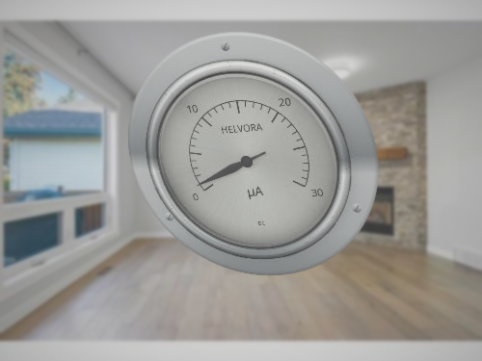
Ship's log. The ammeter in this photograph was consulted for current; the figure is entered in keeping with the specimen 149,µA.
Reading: 1,µA
